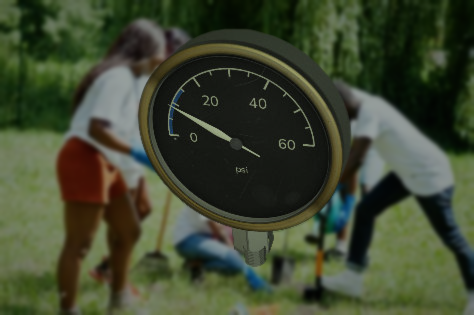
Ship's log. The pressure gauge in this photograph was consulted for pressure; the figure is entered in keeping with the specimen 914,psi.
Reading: 10,psi
